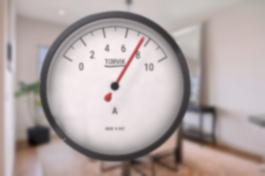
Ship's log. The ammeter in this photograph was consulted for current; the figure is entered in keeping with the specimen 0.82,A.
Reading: 7.5,A
